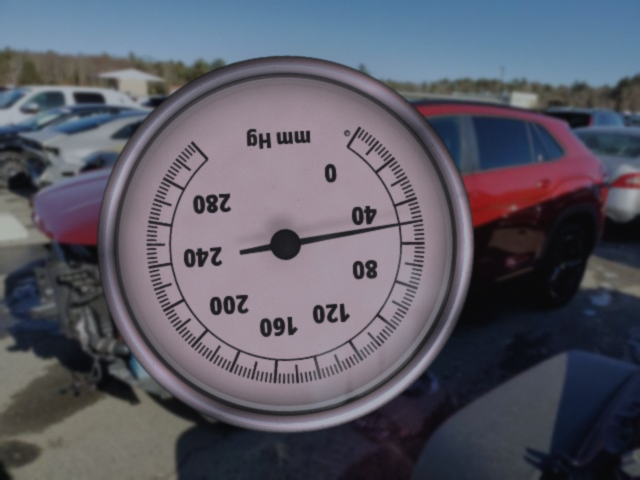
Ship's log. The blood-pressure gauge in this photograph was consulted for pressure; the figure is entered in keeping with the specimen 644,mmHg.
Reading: 50,mmHg
